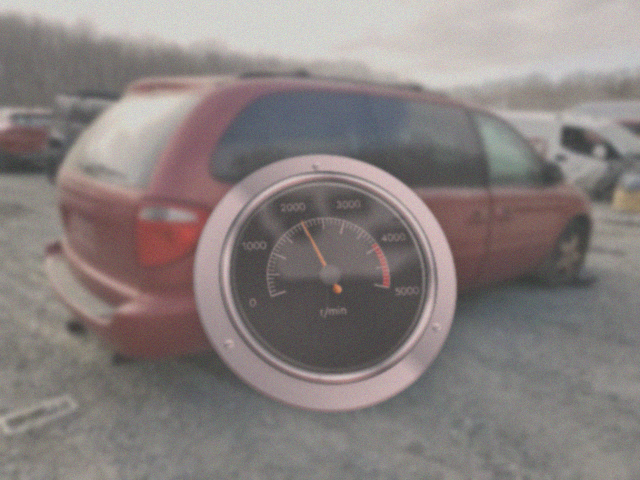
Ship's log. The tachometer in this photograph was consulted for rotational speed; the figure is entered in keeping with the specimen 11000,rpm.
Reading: 2000,rpm
